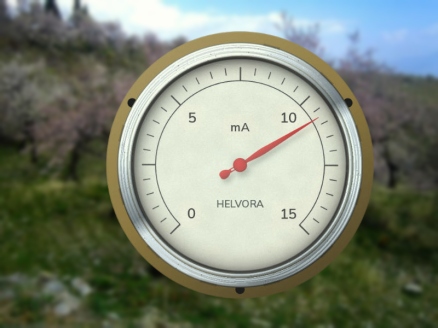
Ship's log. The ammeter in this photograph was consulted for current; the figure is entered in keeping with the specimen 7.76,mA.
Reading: 10.75,mA
